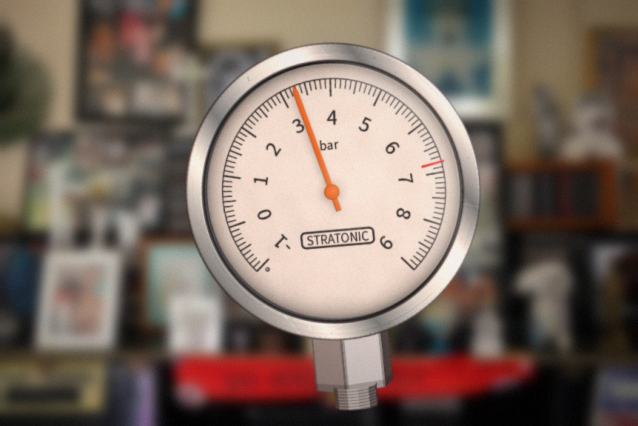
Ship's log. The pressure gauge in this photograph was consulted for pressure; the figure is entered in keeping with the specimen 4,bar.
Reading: 3.3,bar
